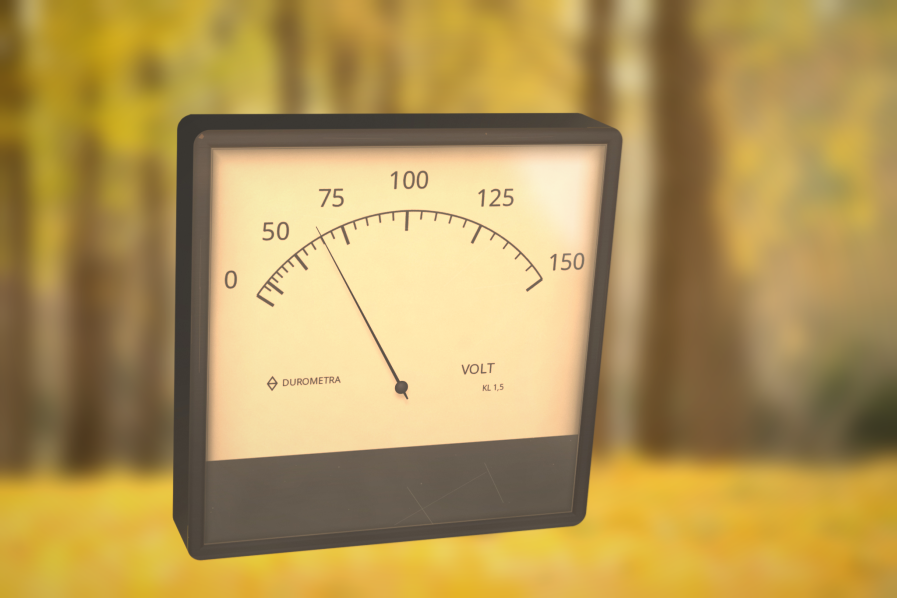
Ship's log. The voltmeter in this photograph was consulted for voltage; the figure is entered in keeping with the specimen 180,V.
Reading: 65,V
